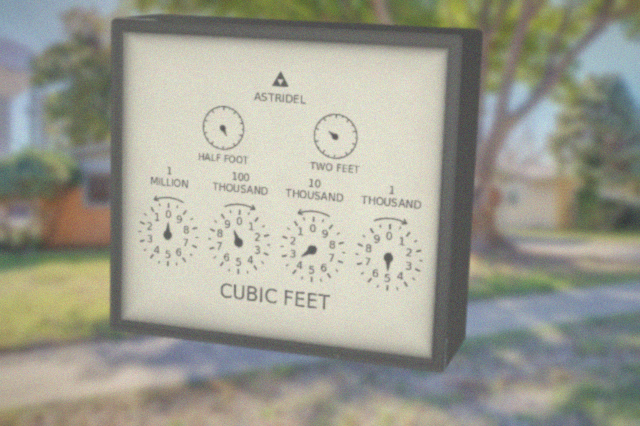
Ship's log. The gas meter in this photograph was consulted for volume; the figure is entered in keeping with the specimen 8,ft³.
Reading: 993500,ft³
